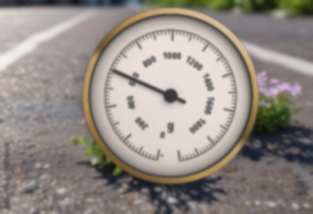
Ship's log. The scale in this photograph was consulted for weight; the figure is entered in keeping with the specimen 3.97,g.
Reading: 600,g
